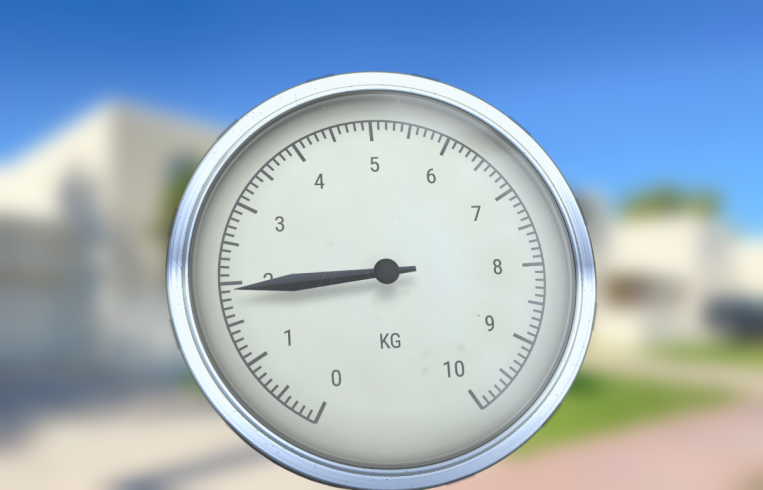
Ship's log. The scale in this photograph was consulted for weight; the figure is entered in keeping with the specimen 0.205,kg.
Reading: 1.9,kg
